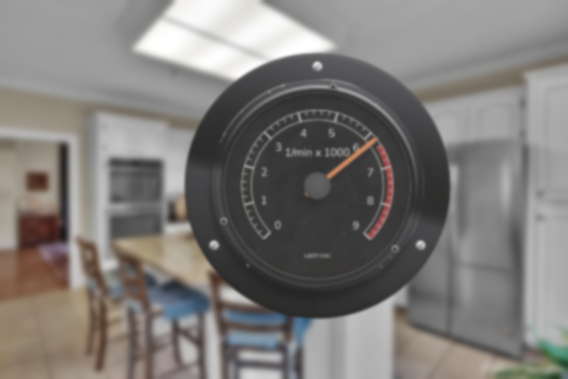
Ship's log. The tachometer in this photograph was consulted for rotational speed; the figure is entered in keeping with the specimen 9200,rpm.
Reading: 6200,rpm
